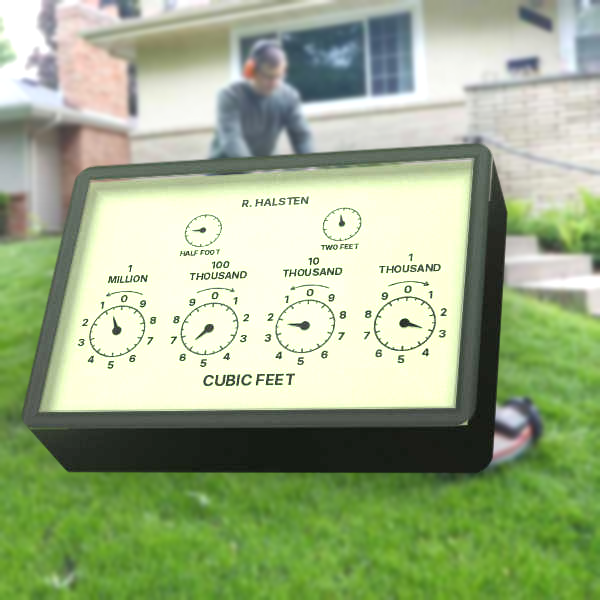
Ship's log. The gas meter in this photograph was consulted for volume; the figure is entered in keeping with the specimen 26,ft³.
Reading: 62300,ft³
